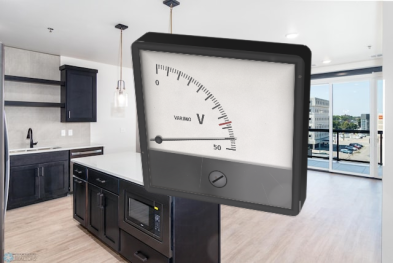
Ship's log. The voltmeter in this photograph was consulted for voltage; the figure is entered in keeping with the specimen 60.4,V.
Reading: 45,V
